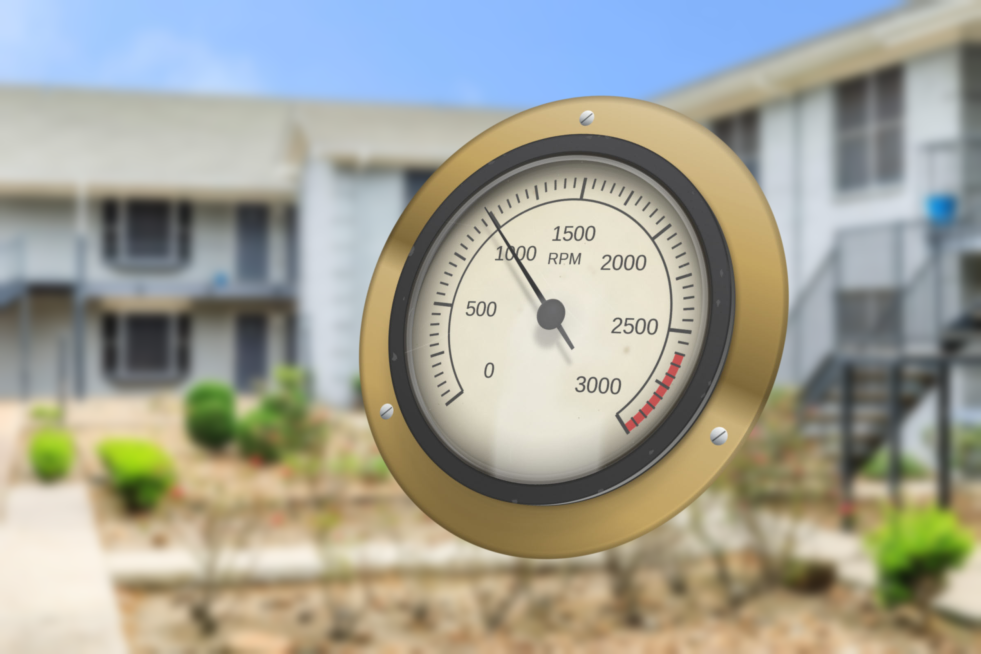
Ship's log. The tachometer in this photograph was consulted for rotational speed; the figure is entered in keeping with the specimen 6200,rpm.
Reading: 1000,rpm
